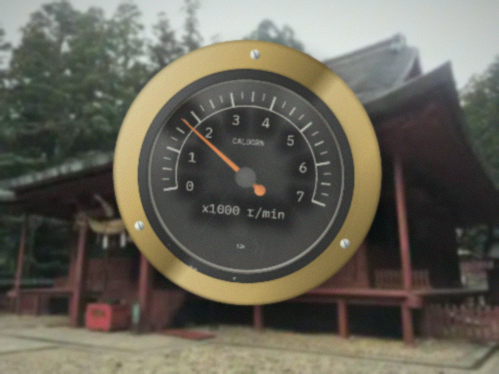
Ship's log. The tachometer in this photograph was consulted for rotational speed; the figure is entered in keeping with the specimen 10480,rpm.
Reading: 1750,rpm
